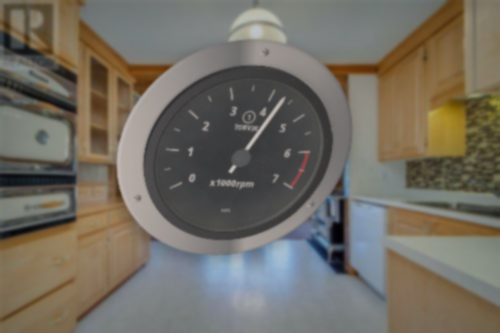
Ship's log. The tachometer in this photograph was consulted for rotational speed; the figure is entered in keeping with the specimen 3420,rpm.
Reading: 4250,rpm
